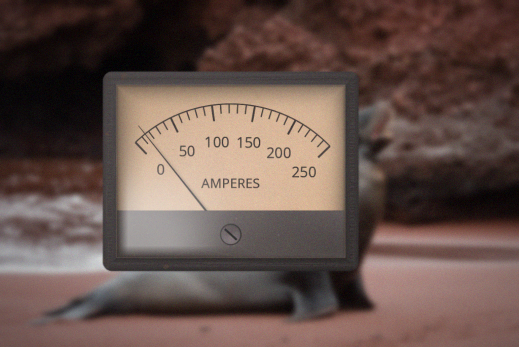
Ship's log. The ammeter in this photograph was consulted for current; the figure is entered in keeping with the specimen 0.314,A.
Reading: 15,A
